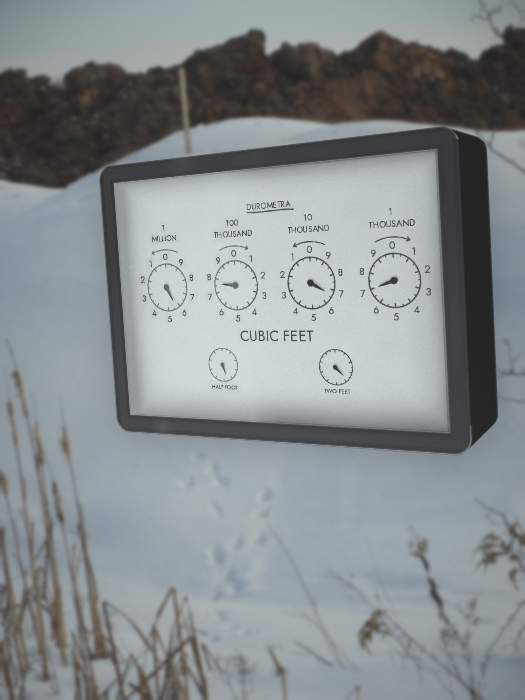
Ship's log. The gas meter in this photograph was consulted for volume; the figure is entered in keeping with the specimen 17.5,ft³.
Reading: 576700,ft³
